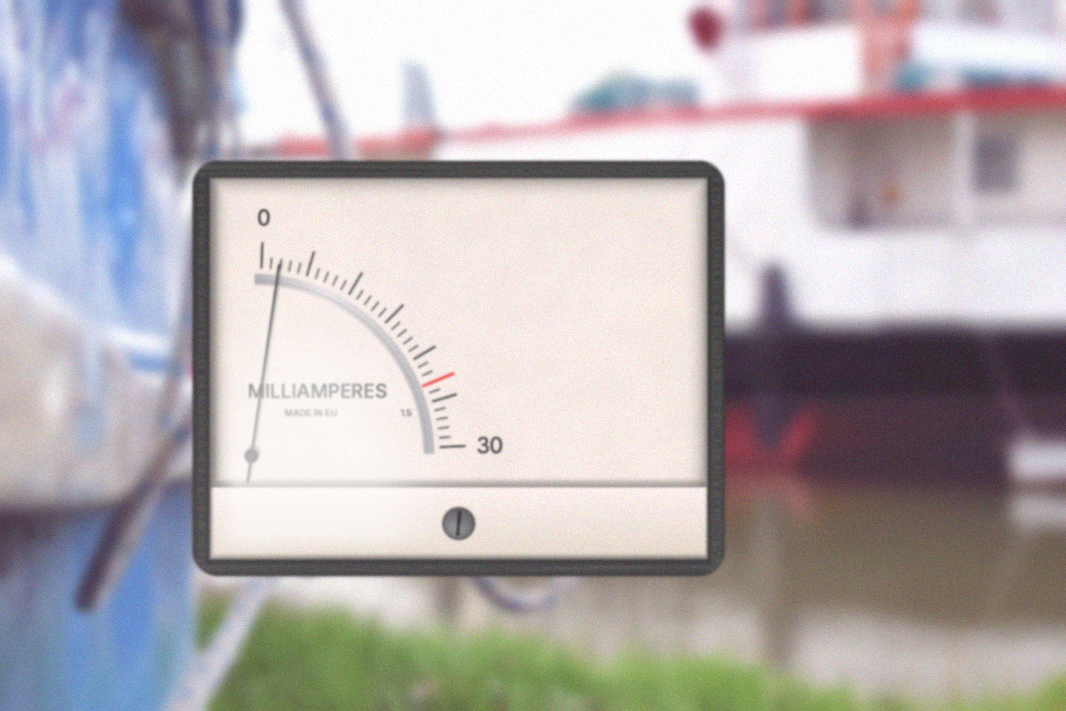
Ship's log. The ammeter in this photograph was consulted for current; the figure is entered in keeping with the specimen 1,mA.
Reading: 2,mA
